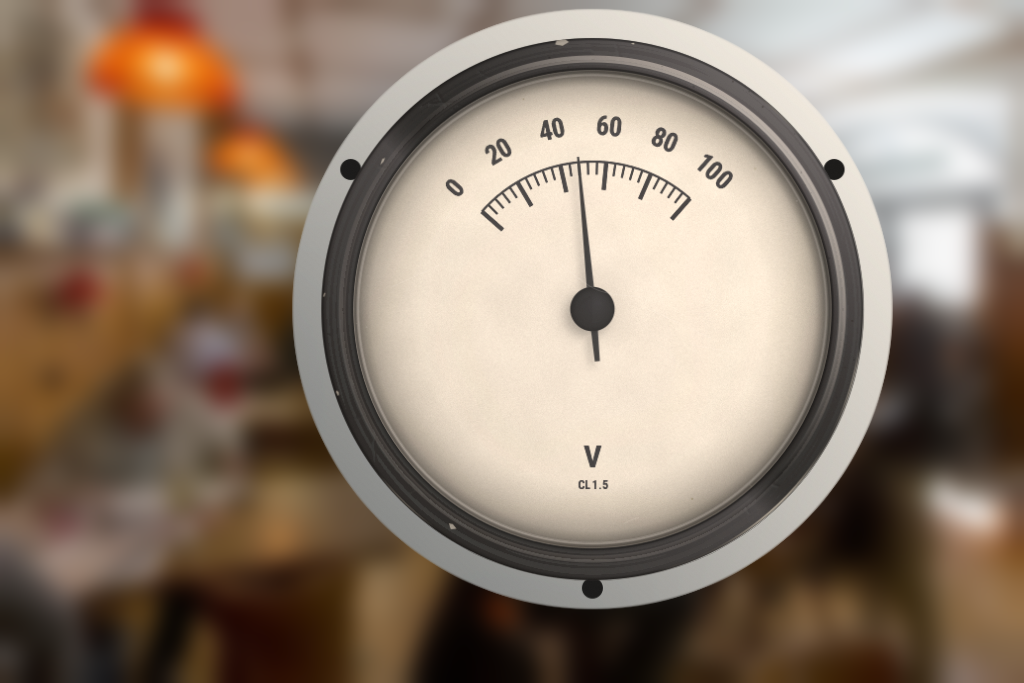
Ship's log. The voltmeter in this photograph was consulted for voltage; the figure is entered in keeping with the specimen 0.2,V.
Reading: 48,V
